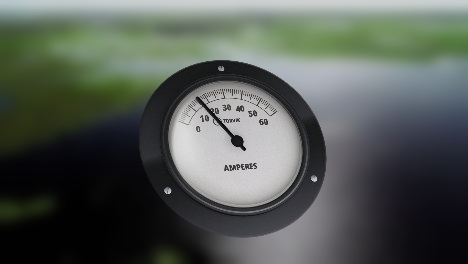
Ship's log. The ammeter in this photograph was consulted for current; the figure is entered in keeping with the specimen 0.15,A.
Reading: 15,A
